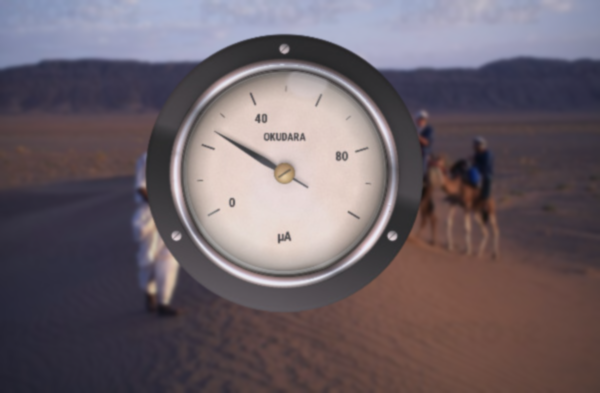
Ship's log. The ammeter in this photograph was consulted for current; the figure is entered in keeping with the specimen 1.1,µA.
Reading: 25,µA
